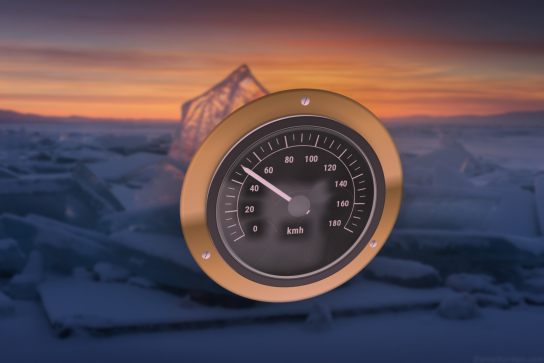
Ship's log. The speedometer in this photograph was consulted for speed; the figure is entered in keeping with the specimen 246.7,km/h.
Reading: 50,km/h
